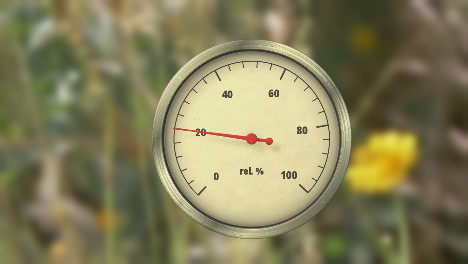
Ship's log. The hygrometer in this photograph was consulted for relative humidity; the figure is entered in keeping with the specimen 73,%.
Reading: 20,%
